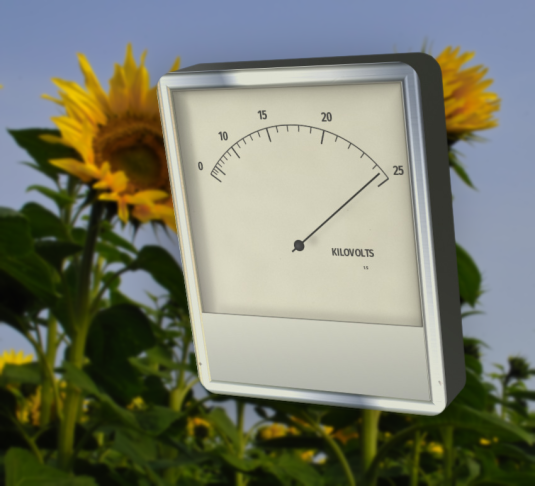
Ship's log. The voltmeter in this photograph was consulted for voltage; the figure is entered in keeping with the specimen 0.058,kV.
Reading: 24.5,kV
